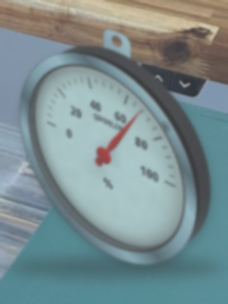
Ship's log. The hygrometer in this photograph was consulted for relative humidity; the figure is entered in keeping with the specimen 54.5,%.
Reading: 68,%
